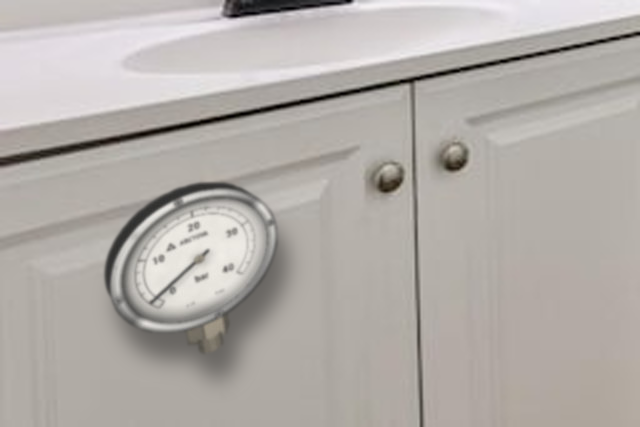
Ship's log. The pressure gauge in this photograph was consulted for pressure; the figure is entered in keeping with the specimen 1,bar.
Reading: 2,bar
